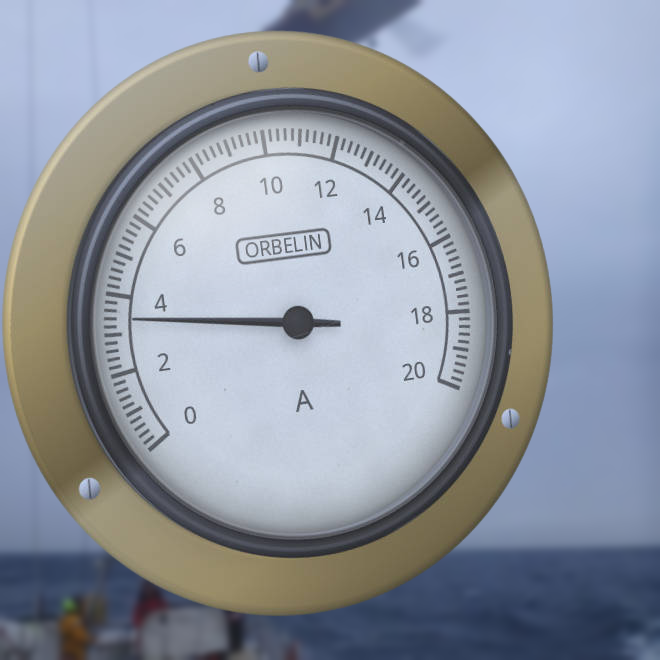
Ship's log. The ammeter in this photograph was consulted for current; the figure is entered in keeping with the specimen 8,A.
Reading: 3.4,A
